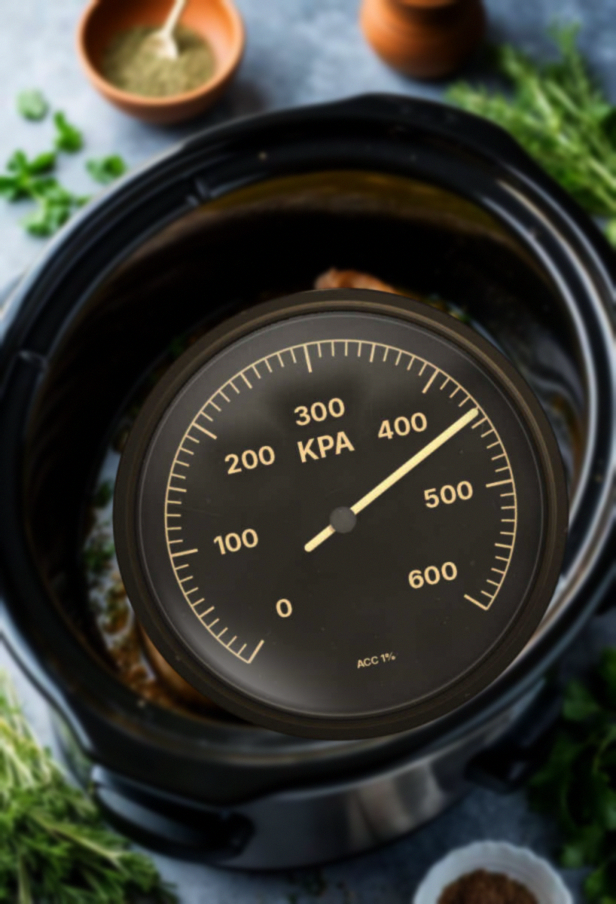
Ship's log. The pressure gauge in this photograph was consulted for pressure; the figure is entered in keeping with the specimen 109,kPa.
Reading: 440,kPa
